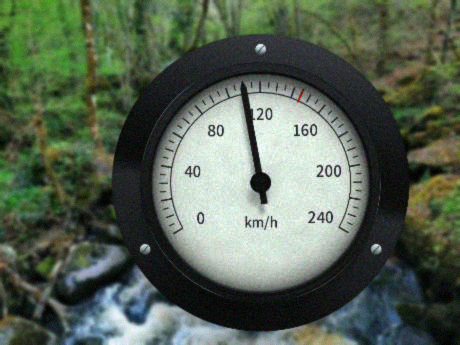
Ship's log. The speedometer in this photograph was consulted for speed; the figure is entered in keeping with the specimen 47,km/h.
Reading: 110,km/h
